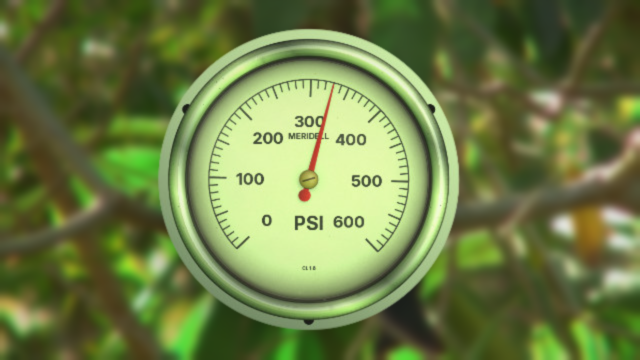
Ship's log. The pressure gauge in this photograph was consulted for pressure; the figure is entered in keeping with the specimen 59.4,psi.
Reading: 330,psi
